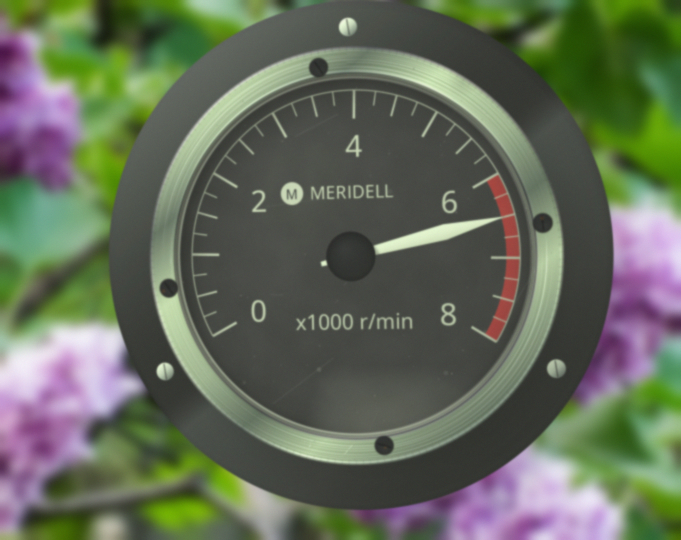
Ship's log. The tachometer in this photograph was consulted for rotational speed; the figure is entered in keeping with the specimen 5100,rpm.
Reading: 6500,rpm
